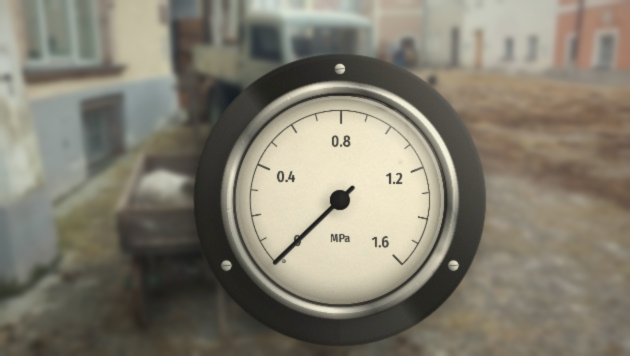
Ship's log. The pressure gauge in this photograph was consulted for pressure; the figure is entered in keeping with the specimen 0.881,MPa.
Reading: 0,MPa
